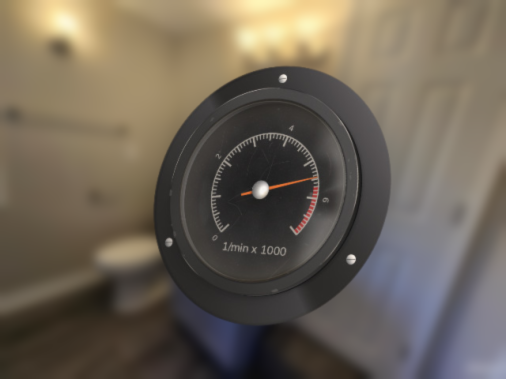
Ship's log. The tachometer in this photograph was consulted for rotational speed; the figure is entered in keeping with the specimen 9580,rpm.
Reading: 5500,rpm
